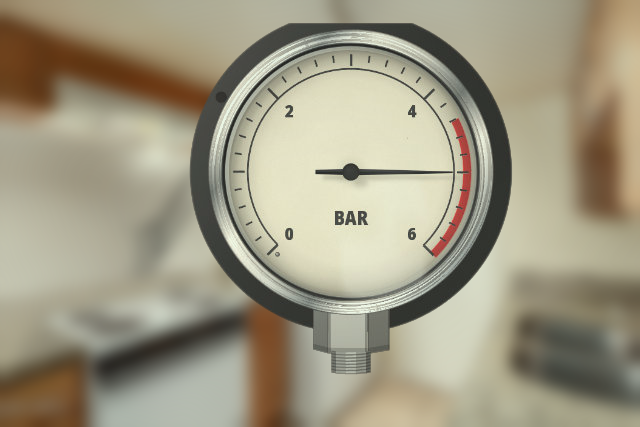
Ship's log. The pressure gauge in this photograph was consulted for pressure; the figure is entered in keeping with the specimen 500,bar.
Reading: 5,bar
